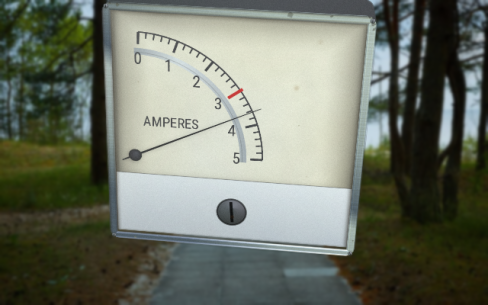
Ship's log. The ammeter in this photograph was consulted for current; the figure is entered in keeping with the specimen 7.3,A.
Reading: 3.6,A
